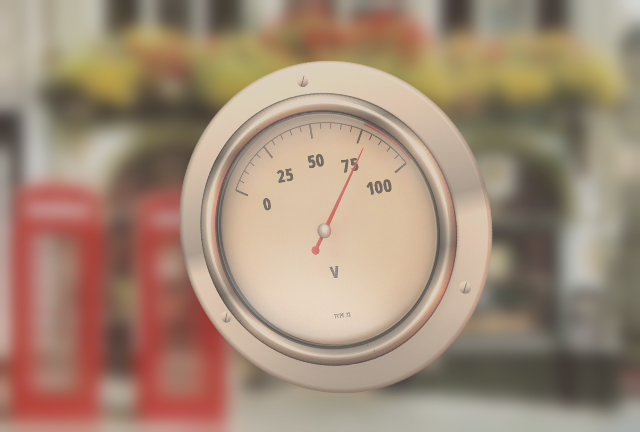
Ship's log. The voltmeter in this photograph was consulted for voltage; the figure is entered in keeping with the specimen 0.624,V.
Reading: 80,V
